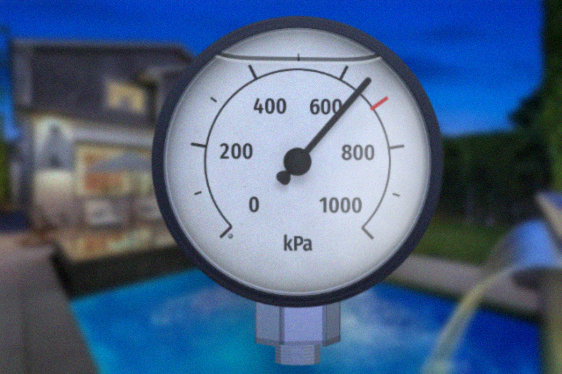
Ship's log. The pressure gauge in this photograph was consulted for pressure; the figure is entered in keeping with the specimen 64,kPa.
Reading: 650,kPa
